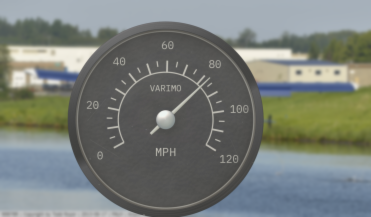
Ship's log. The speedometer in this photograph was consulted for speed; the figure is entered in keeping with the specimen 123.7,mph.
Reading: 82.5,mph
